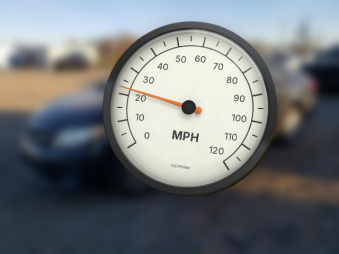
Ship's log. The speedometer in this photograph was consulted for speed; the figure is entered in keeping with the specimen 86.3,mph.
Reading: 22.5,mph
